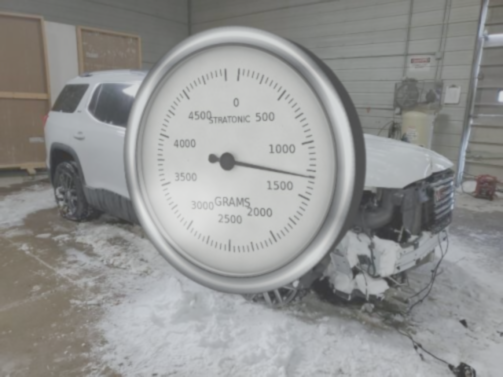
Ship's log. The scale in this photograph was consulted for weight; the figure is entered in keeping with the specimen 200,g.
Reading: 1300,g
